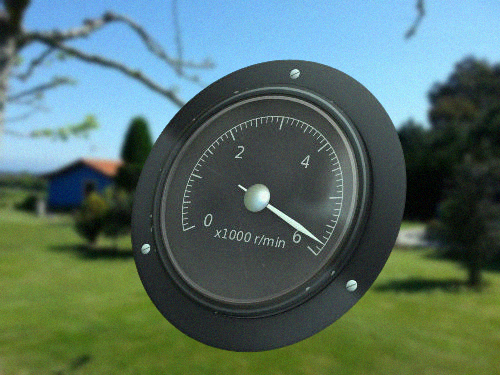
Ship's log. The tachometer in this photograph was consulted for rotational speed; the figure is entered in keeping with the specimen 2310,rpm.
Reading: 5800,rpm
